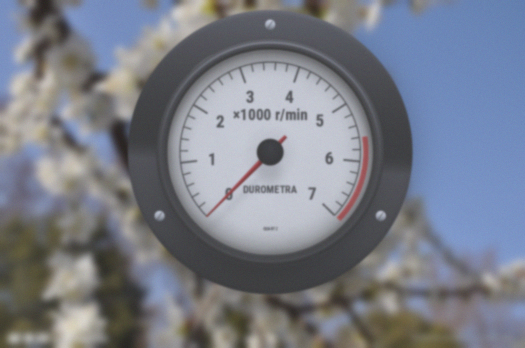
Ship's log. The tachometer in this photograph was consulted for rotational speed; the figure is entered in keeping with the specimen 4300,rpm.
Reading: 0,rpm
